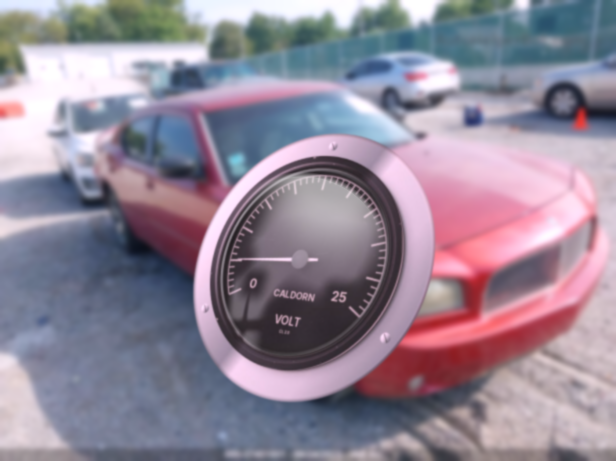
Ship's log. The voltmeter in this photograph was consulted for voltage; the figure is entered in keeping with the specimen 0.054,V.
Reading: 2.5,V
